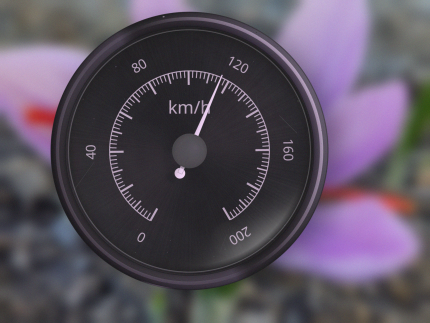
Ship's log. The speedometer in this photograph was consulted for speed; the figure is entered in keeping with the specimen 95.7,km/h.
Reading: 116,km/h
